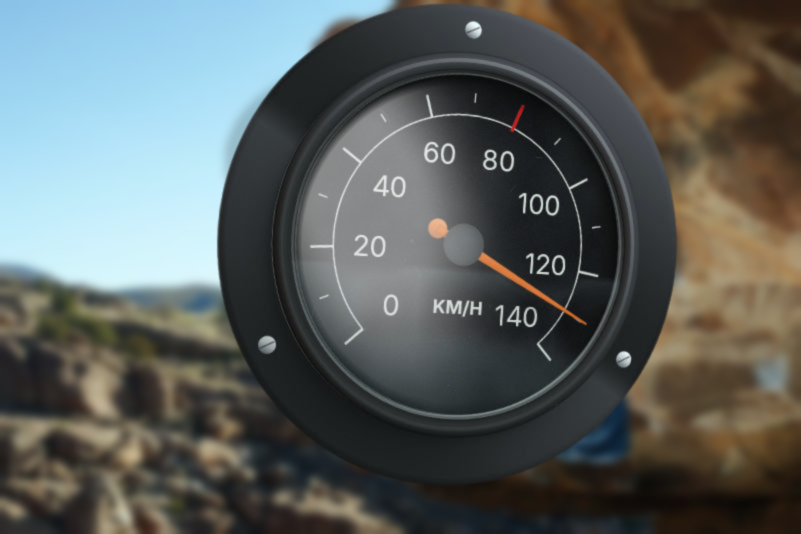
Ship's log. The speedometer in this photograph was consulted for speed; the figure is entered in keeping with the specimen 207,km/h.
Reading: 130,km/h
